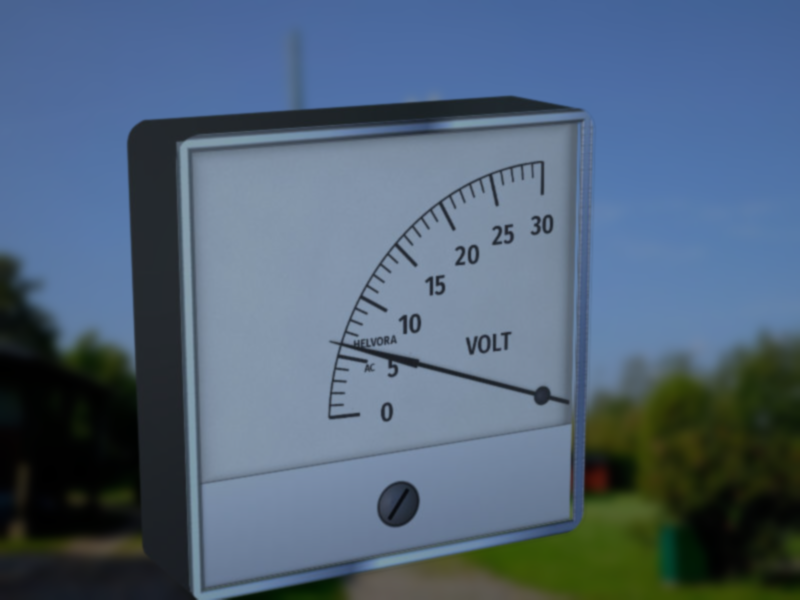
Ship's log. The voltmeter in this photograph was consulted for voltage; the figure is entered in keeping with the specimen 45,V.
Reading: 6,V
